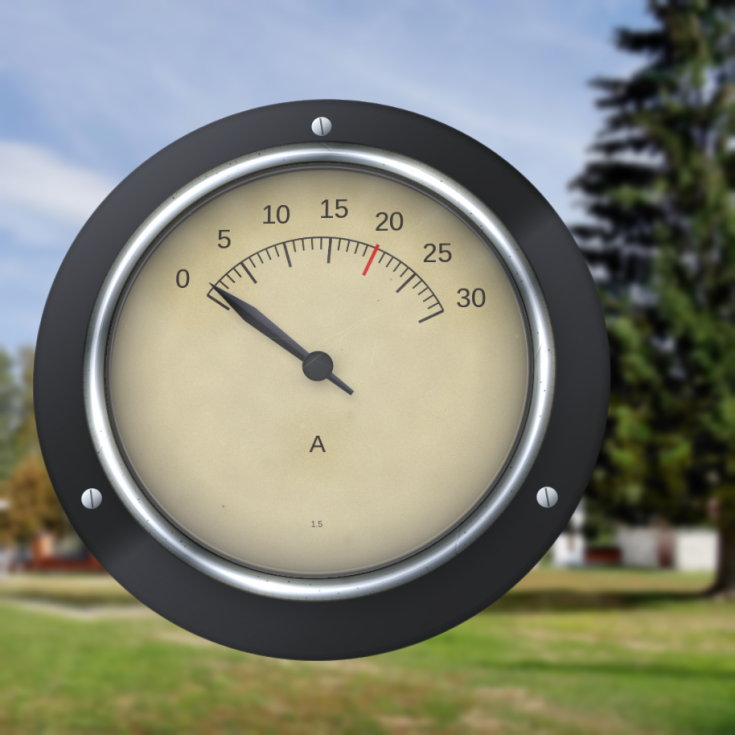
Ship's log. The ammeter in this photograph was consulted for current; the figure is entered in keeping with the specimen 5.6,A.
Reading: 1,A
